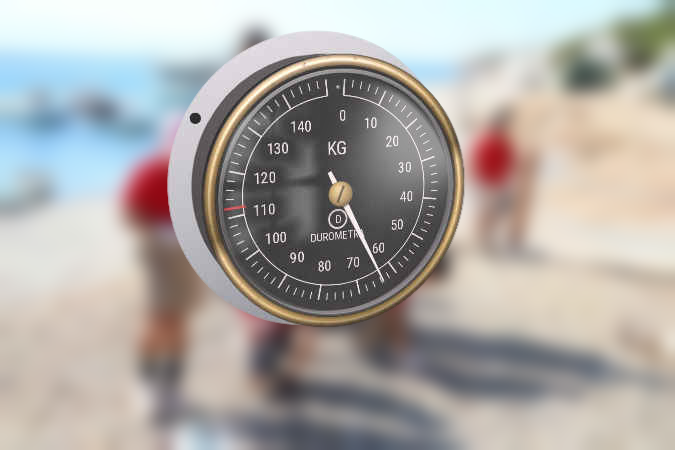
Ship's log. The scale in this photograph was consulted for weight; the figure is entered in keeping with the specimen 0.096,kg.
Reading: 64,kg
